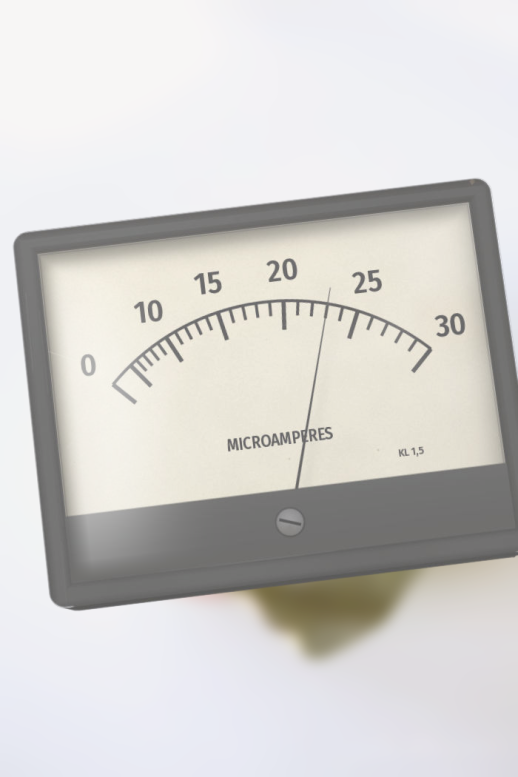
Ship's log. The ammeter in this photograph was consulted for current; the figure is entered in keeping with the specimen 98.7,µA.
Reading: 23,µA
